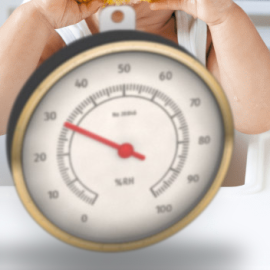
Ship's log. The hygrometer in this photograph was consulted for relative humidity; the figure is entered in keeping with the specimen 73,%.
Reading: 30,%
